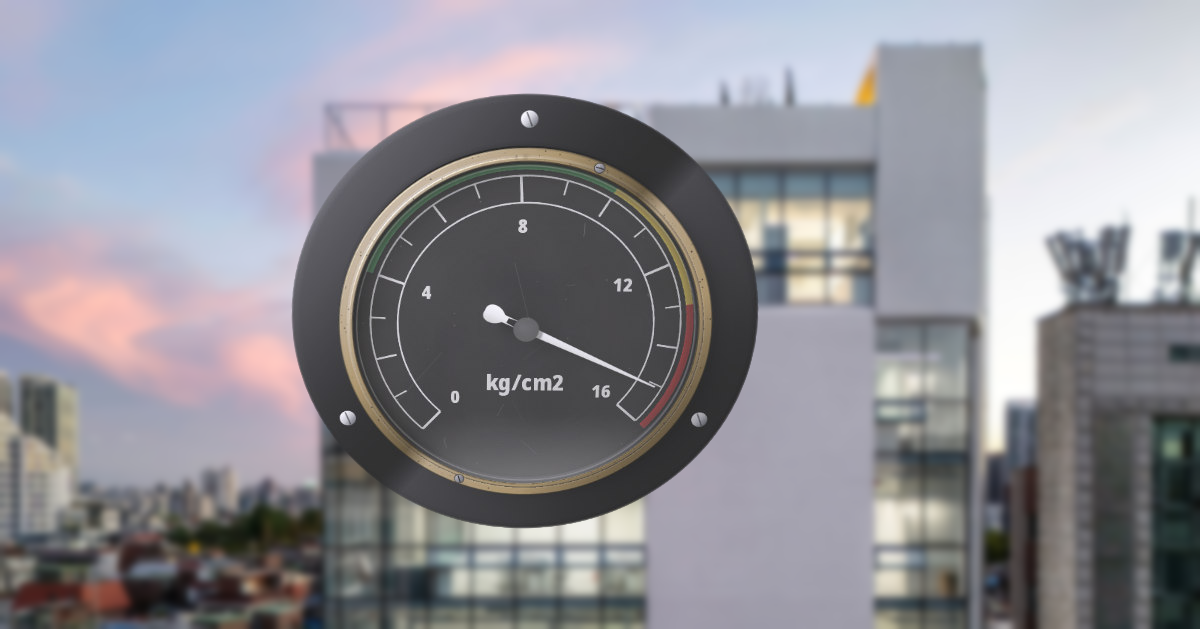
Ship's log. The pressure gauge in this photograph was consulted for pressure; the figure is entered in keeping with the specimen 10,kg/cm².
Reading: 15,kg/cm²
